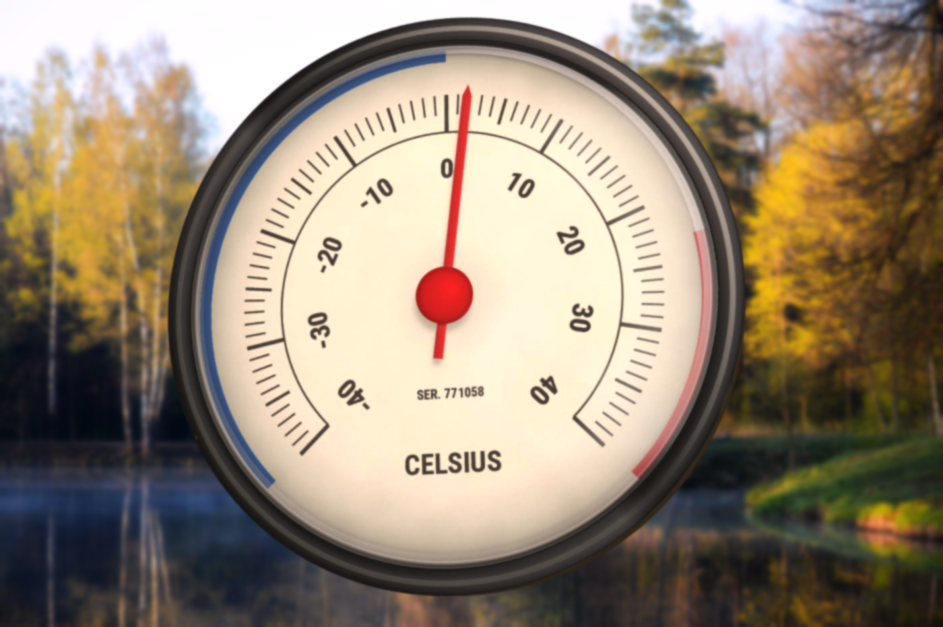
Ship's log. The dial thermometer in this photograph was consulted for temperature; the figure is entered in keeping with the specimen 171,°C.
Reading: 2,°C
